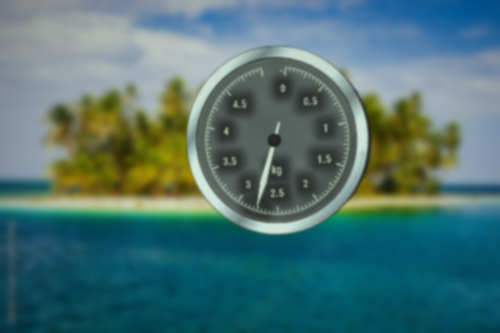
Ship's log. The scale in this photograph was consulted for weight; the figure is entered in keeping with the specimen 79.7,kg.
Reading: 2.75,kg
